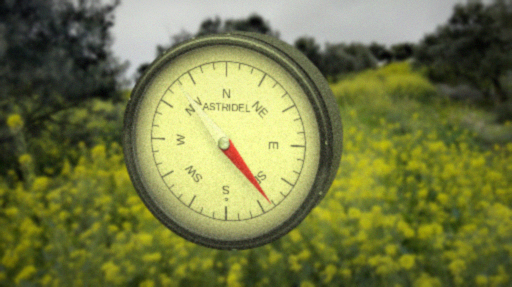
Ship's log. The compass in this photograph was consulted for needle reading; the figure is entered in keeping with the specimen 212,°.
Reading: 140,°
